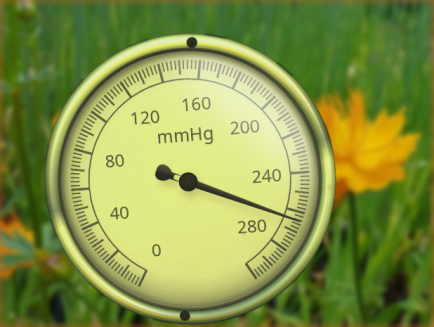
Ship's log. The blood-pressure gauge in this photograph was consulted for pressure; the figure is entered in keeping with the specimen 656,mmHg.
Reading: 264,mmHg
